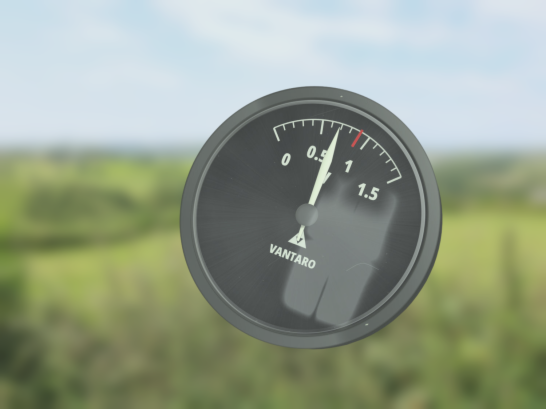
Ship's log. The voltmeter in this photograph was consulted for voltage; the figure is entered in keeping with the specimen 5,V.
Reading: 0.7,V
